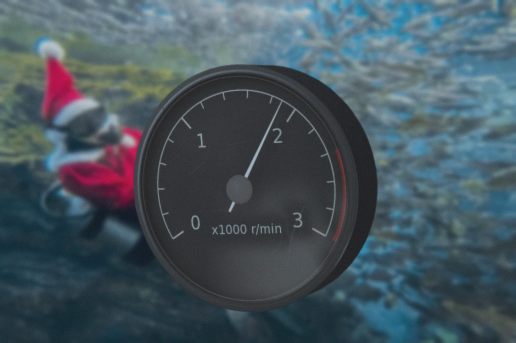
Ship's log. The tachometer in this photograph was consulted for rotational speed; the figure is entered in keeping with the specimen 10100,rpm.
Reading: 1900,rpm
